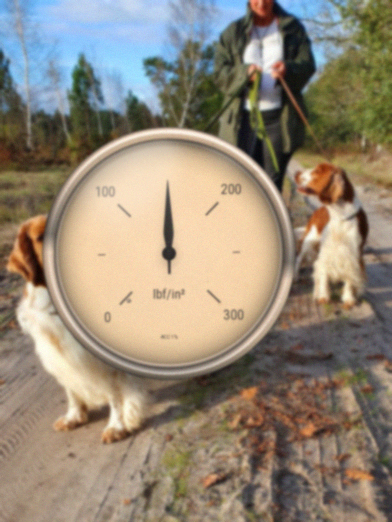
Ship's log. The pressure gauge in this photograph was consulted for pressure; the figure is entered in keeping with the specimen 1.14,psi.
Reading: 150,psi
